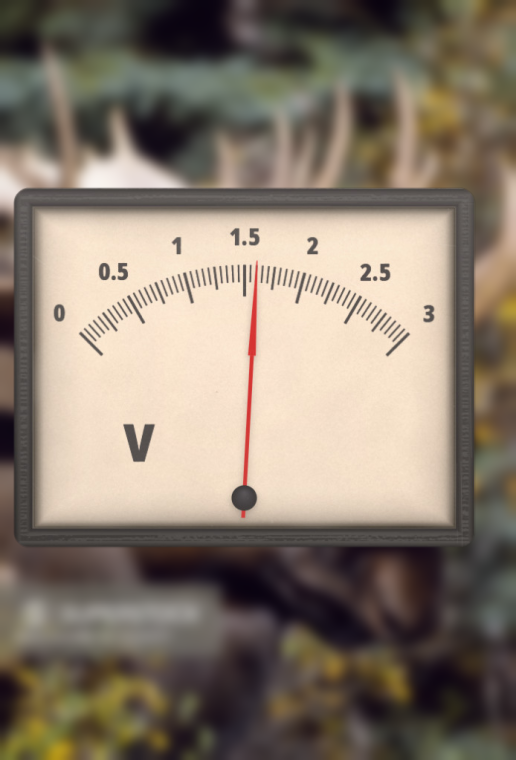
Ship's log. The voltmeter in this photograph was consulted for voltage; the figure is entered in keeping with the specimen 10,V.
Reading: 1.6,V
